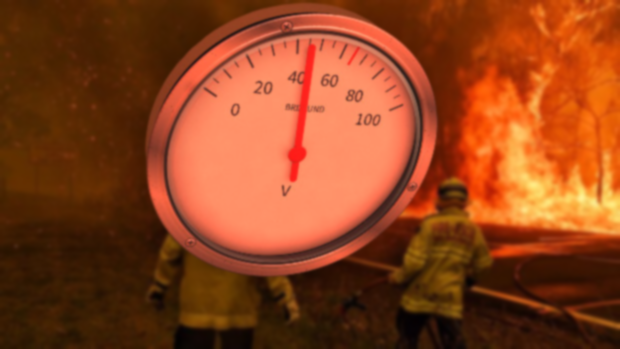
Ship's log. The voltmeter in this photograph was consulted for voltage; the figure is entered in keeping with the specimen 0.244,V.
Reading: 45,V
